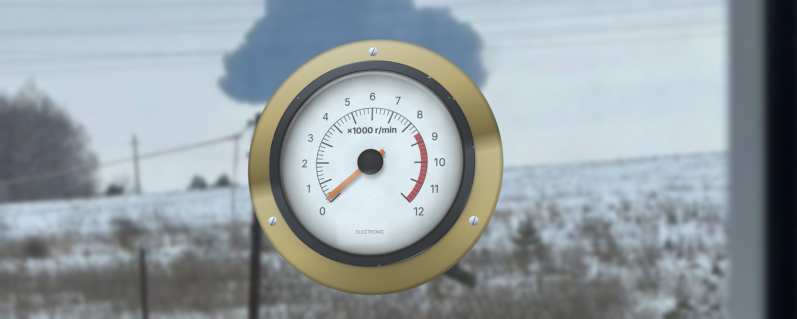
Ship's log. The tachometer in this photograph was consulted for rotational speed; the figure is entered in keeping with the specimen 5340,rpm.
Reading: 200,rpm
